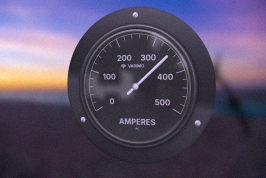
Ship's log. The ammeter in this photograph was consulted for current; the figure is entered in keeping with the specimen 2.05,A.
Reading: 350,A
